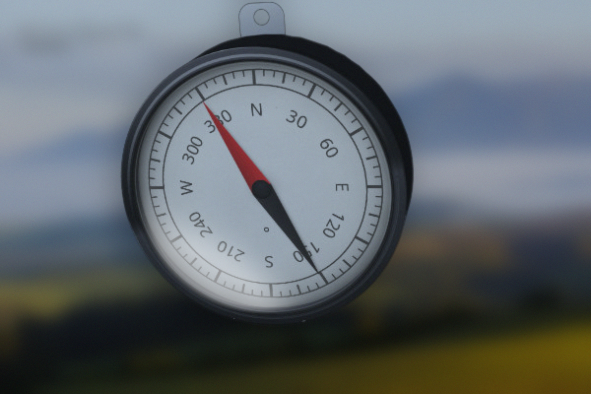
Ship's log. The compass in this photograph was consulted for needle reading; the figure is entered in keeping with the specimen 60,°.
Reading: 330,°
